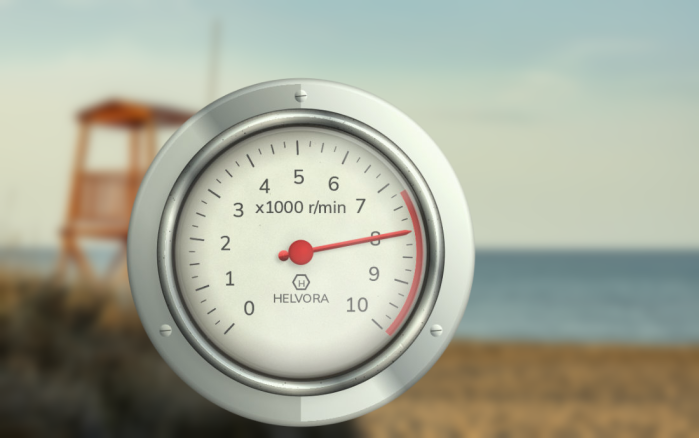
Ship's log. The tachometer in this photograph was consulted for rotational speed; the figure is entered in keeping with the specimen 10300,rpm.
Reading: 8000,rpm
